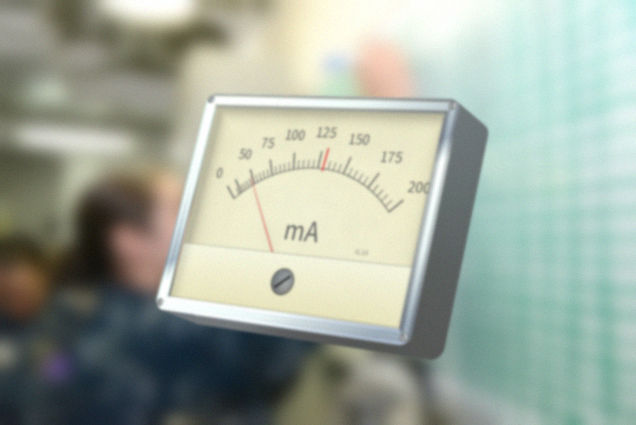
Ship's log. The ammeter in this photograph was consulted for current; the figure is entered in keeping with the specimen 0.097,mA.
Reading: 50,mA
